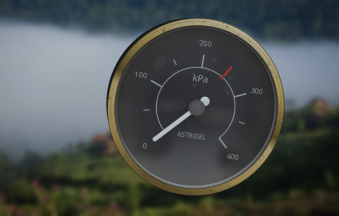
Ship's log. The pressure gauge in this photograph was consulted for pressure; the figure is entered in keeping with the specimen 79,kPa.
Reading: 0,kPa
